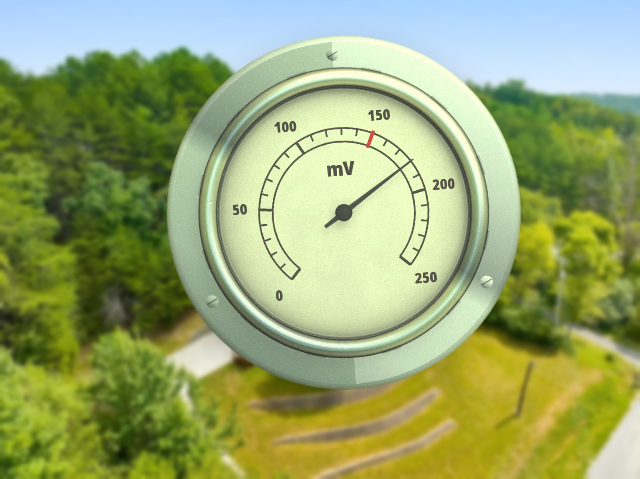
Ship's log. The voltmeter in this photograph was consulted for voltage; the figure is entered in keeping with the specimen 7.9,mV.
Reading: 180,mV
